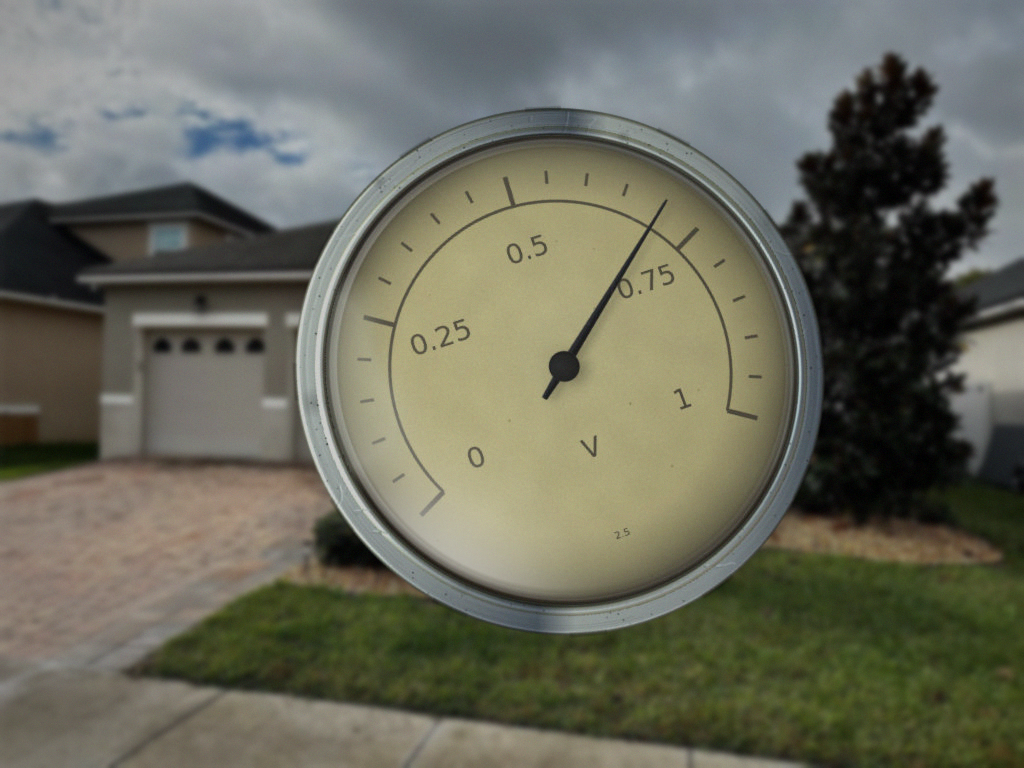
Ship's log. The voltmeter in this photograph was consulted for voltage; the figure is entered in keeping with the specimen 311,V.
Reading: 0.7,V
